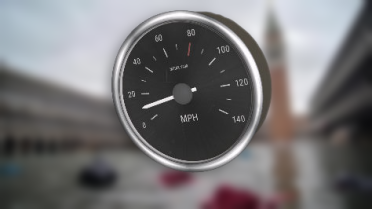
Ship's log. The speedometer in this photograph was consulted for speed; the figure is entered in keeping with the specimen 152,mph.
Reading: 10,mph
